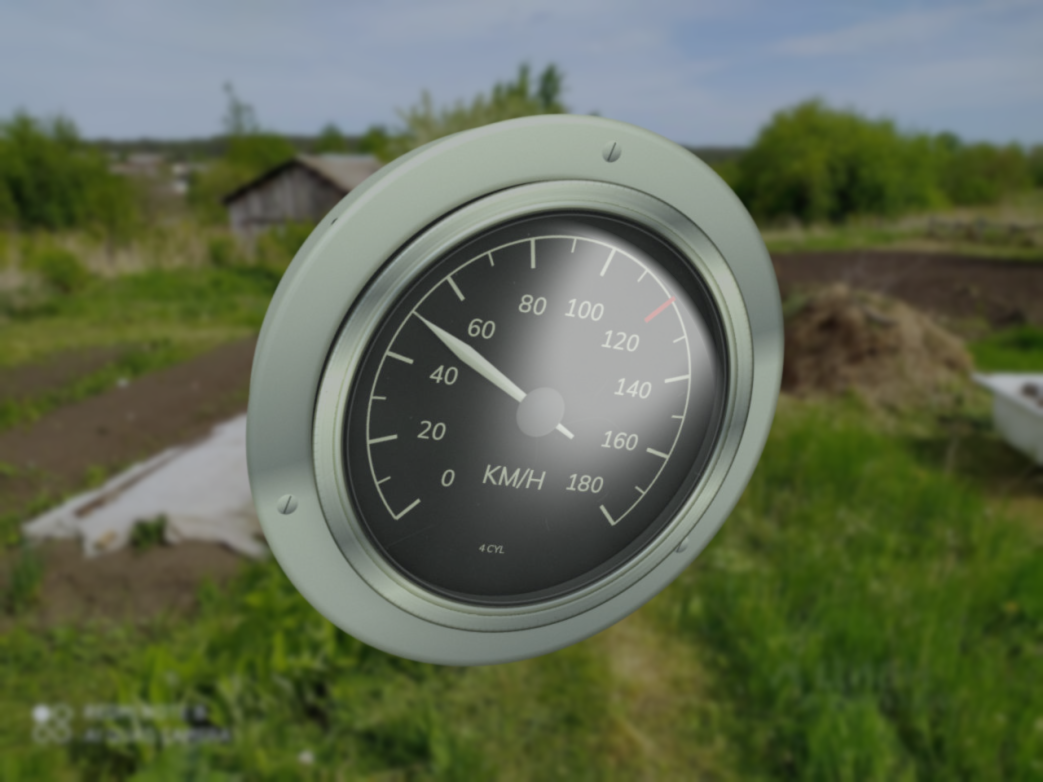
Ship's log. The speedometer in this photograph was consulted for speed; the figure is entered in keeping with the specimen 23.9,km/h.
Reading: 50,km/h
